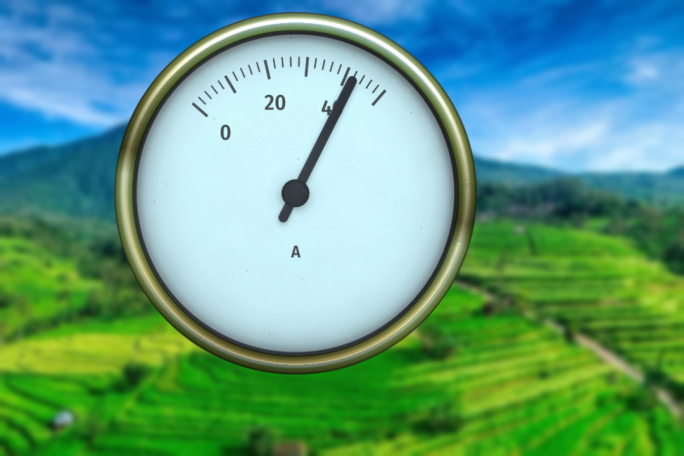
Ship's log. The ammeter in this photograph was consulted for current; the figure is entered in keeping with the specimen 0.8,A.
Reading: 42,A
